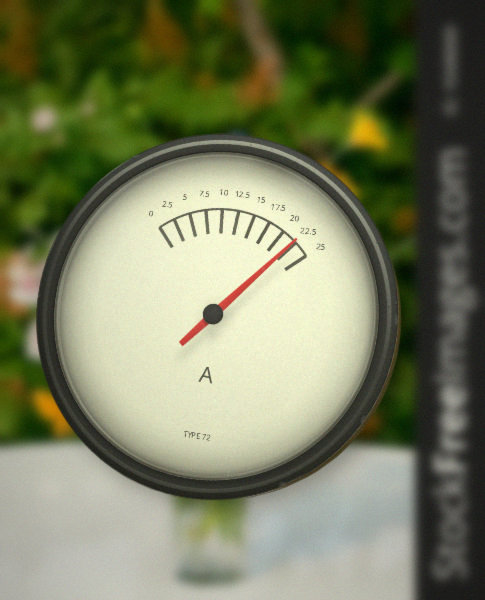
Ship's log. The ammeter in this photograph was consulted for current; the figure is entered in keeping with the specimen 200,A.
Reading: 22.5,A
